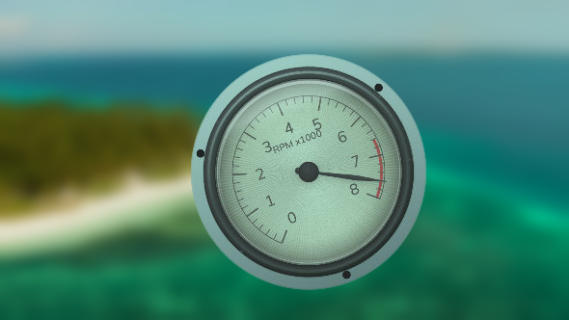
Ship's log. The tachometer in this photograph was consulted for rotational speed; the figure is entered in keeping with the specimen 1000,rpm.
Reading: 7600,rpm
